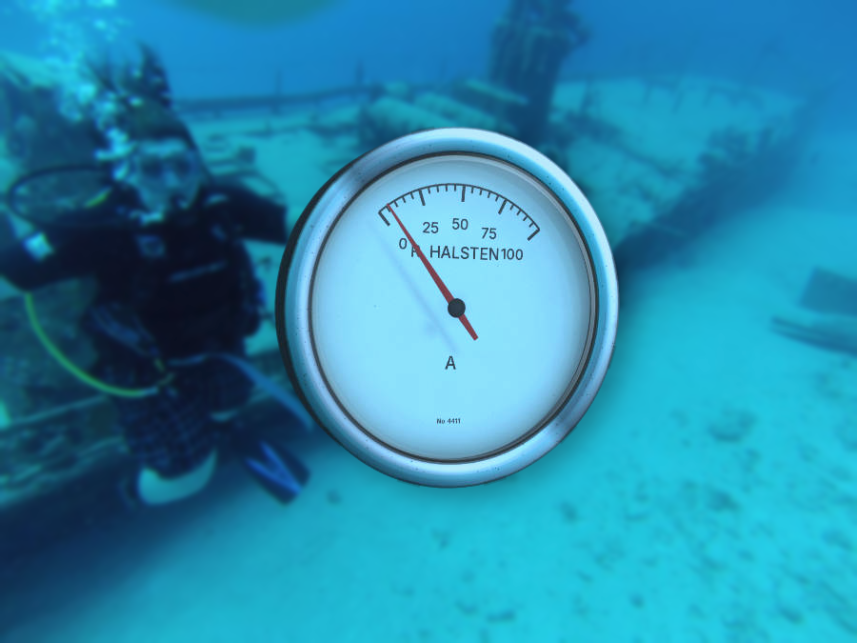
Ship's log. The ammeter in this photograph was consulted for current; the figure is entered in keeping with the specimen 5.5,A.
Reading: 5,A
